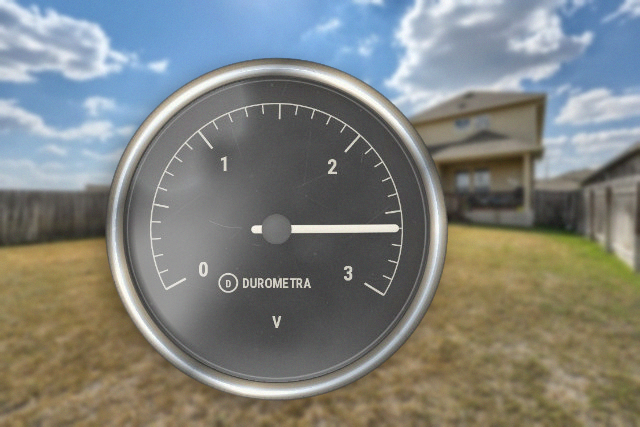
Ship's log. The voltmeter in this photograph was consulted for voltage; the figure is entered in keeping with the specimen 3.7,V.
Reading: 2.6,V
